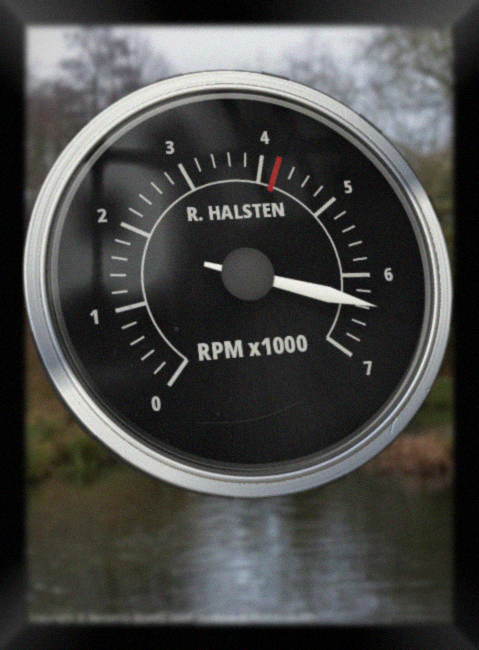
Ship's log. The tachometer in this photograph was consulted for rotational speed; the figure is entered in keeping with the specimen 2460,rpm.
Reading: 6400,rpm
